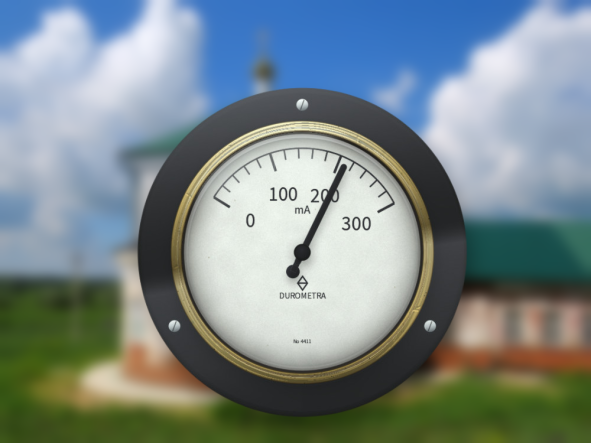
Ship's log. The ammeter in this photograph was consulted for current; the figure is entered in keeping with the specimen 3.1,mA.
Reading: 210,mA
